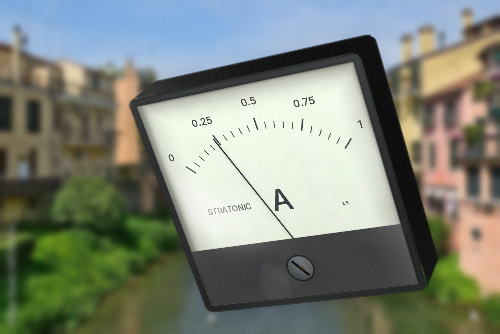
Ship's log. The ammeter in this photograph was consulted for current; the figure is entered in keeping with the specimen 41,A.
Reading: 0.25,A
